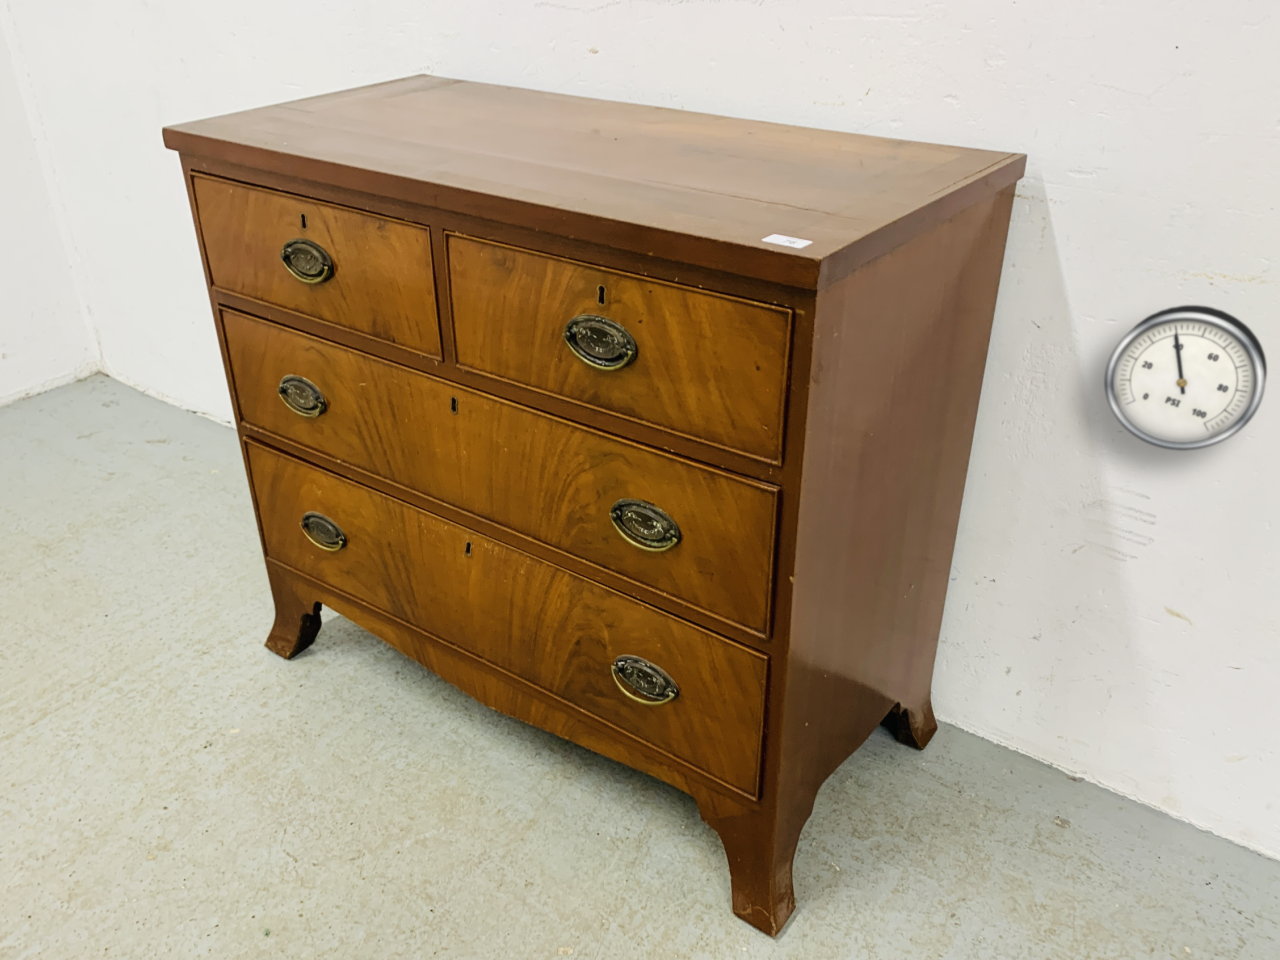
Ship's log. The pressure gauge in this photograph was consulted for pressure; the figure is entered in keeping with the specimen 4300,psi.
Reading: 40,psi
